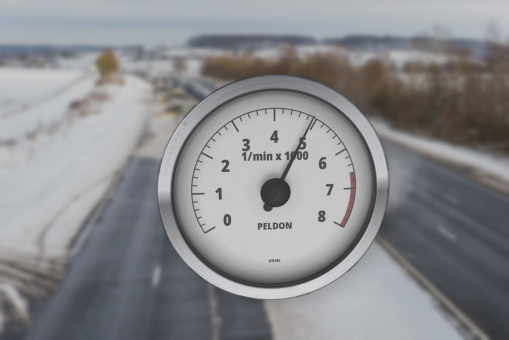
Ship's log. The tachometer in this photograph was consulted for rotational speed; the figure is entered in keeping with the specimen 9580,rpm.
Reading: 4900,rpm
